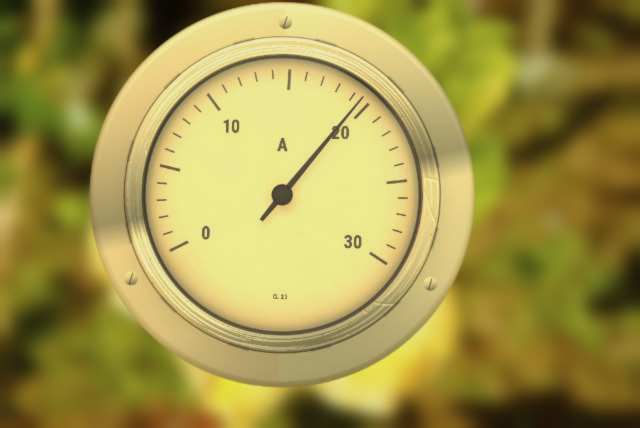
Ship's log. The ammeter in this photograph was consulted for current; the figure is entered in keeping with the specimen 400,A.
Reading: 19.5,A
